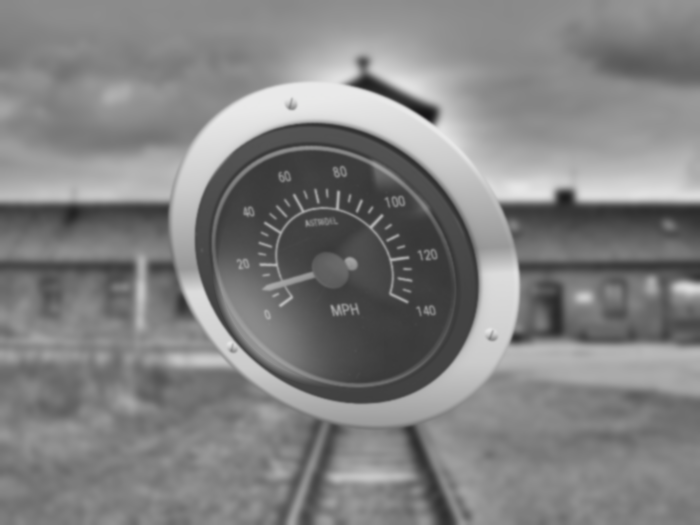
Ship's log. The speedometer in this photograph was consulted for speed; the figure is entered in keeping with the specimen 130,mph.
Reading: 10,mph
